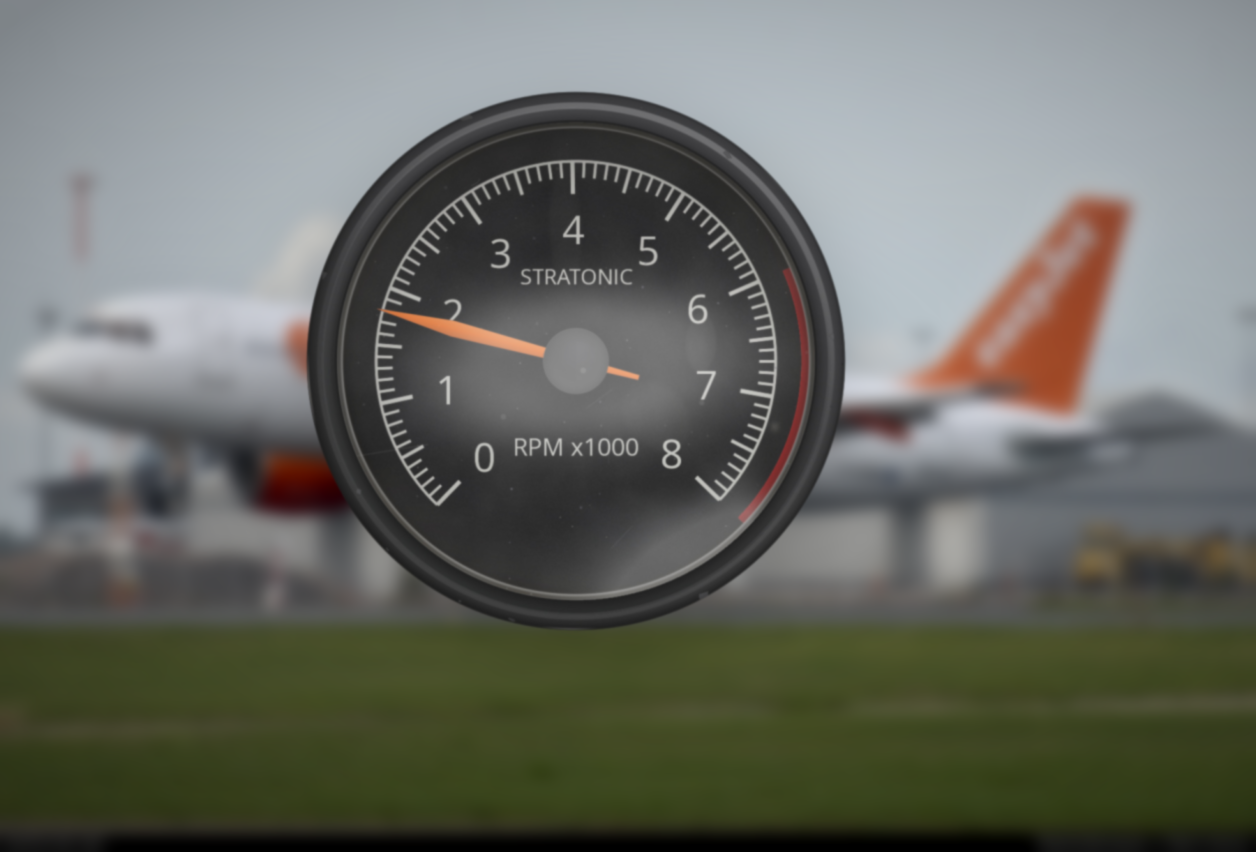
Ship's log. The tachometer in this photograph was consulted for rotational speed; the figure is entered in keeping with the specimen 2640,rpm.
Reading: 1800,rpm
